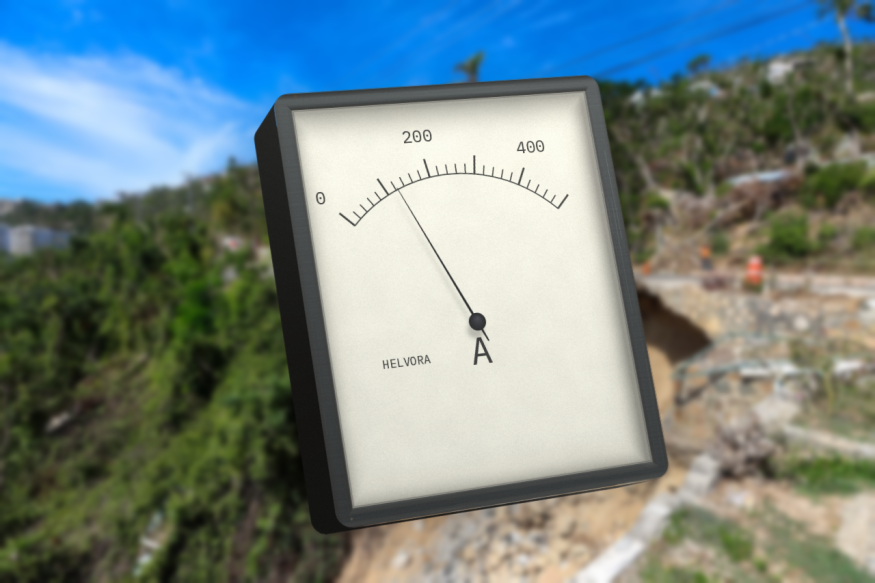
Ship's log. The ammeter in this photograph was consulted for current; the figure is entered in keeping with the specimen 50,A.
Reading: 120,A
